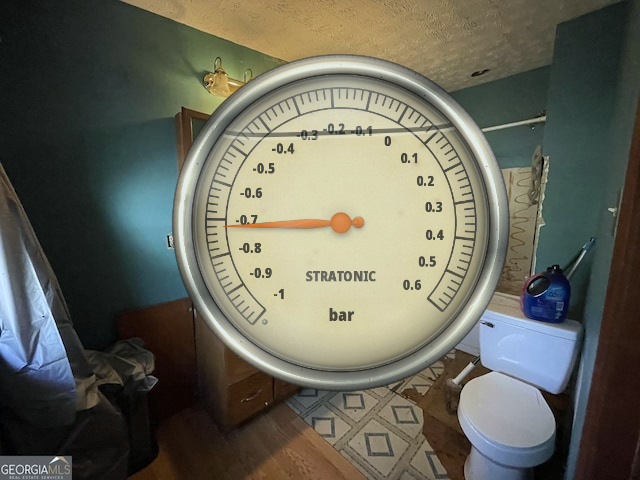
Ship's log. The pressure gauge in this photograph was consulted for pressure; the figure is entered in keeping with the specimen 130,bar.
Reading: -0.72,bar
